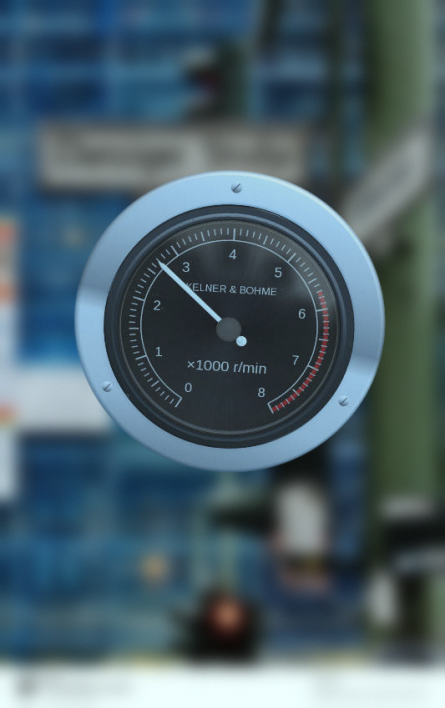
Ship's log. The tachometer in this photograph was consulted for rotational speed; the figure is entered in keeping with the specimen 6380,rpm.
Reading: 2700,rpm
